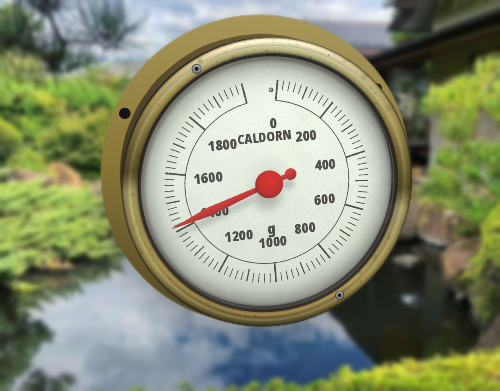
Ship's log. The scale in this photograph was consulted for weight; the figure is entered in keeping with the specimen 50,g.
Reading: 1420,g
